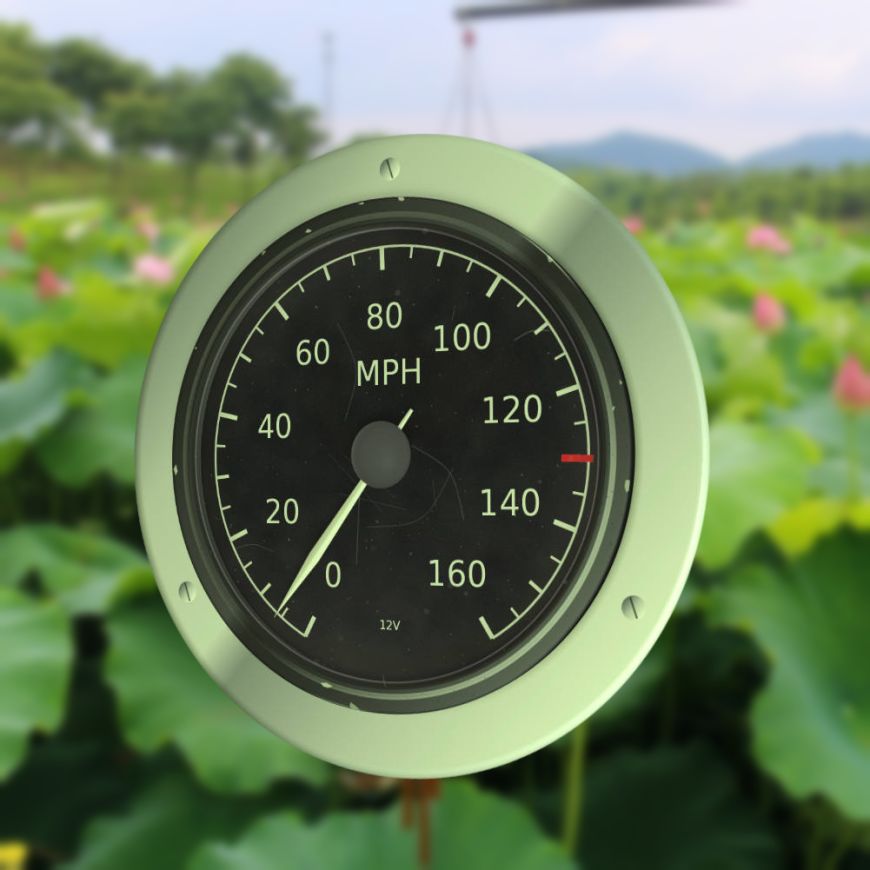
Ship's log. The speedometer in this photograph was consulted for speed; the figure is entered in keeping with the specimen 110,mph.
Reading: 5,mph
